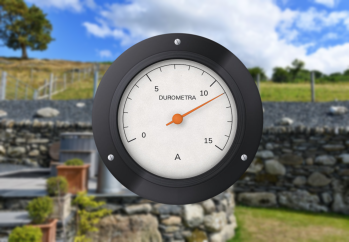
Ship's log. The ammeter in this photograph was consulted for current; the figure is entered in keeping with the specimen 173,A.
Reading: 11,A
